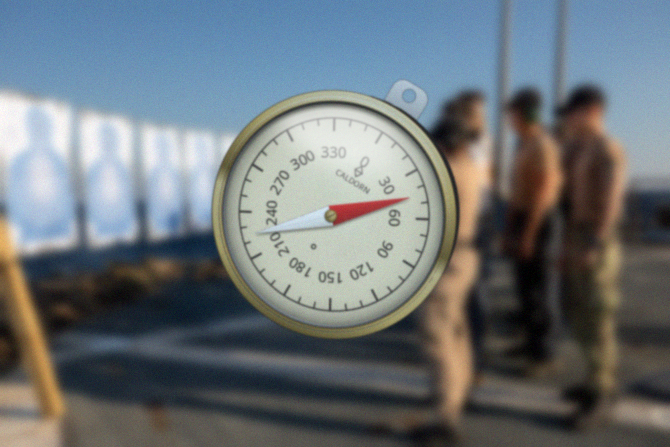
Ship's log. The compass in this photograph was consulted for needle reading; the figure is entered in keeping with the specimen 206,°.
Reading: 45,°
